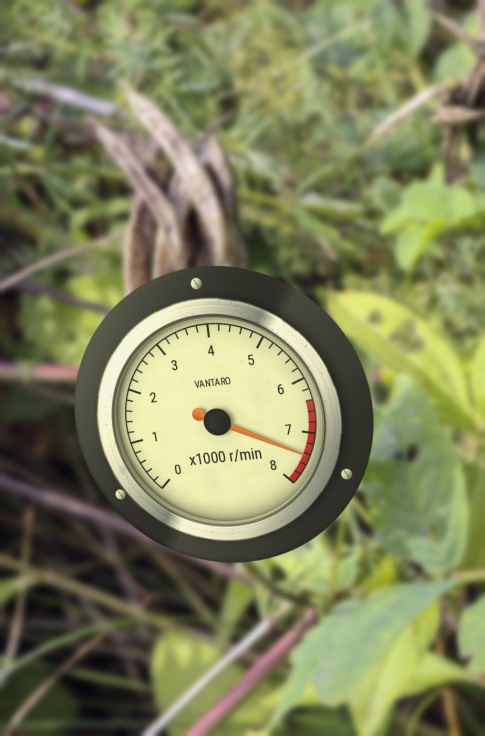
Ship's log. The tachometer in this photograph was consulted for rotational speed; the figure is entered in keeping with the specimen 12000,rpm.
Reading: 7400,rpm
